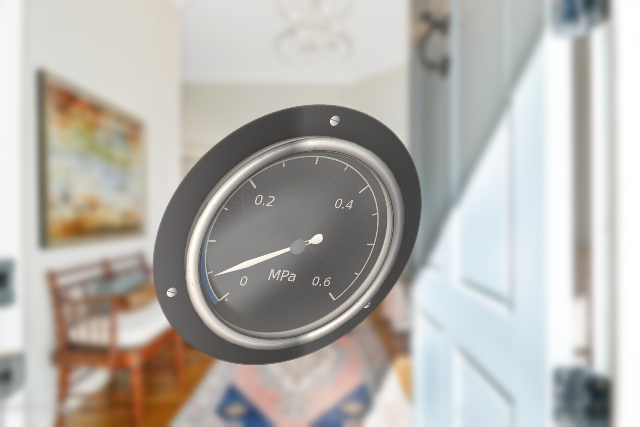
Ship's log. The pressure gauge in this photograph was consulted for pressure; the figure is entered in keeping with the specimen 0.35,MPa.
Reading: 0.05,MPa
